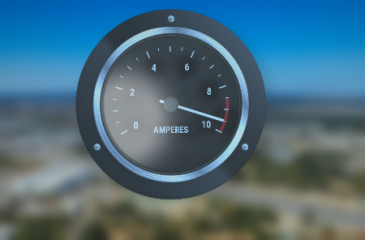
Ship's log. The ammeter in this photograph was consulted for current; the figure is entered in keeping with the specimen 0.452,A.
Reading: 9.5,A
